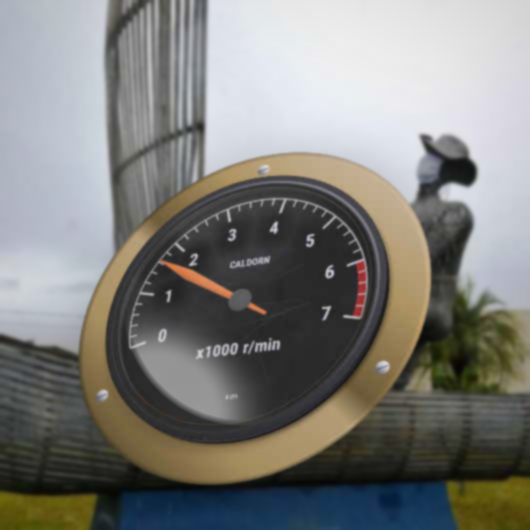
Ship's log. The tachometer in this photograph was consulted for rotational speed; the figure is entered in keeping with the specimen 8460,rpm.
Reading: 1600,rpm
